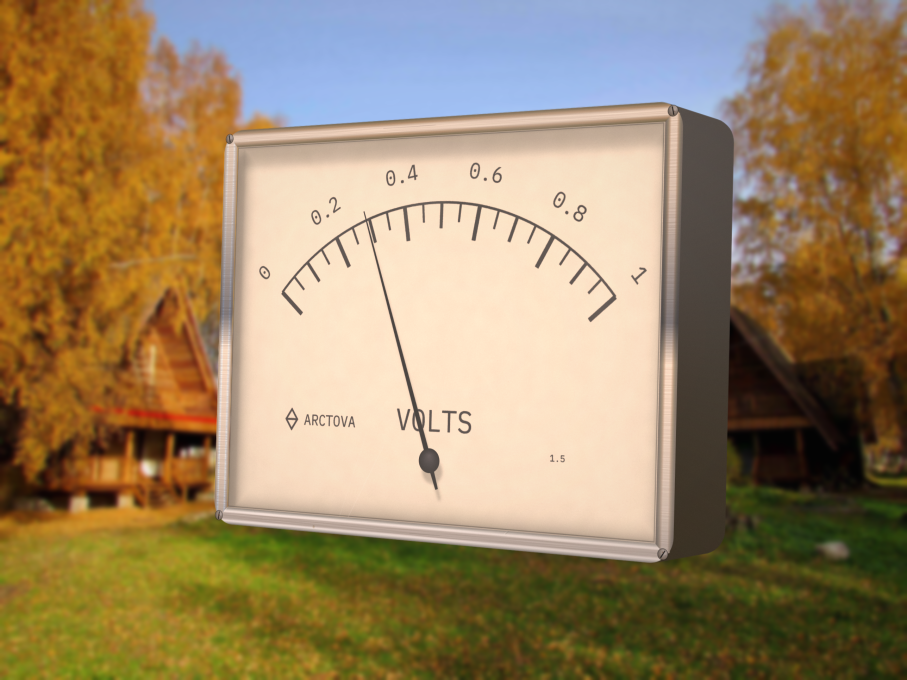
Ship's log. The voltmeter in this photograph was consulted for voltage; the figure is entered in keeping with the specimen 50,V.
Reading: 0.3,V
